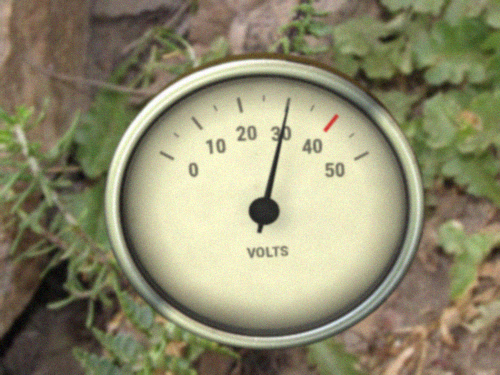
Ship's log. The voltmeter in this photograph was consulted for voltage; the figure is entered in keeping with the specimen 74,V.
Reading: 30,V
